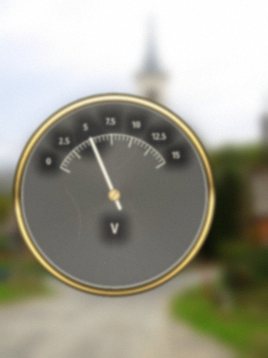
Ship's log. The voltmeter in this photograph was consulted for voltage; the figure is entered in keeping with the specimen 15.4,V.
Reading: 5,V
